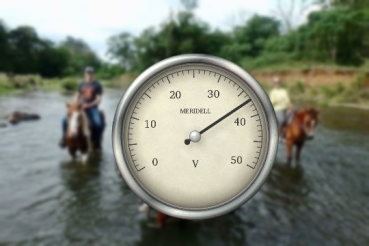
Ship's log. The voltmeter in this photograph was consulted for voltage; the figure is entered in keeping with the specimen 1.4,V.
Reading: 37,V
